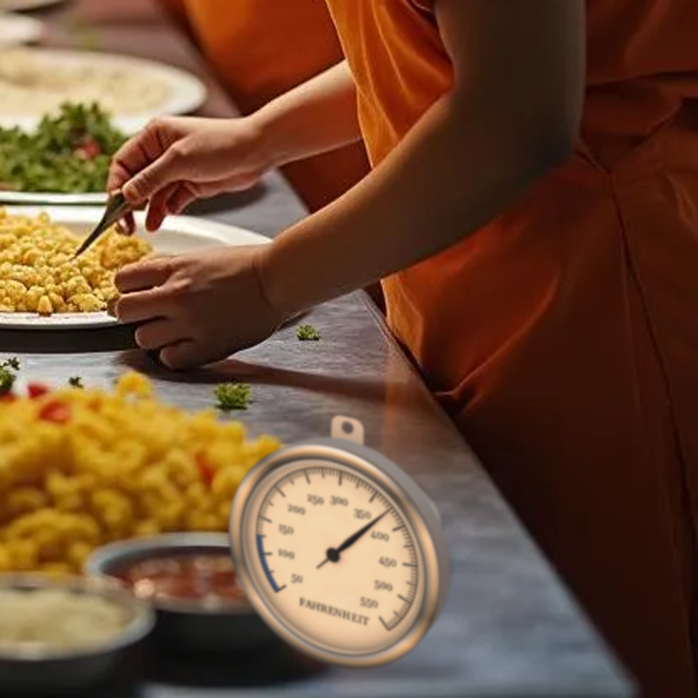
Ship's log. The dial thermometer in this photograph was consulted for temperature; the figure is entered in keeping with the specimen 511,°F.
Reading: 375,°F
